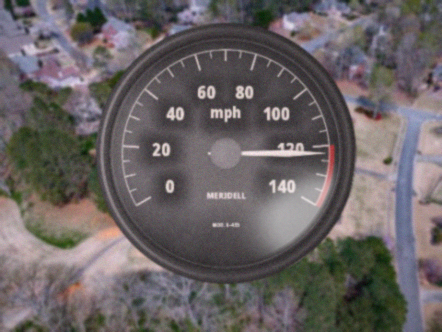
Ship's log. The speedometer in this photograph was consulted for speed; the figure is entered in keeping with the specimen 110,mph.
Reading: 122.5,mph
